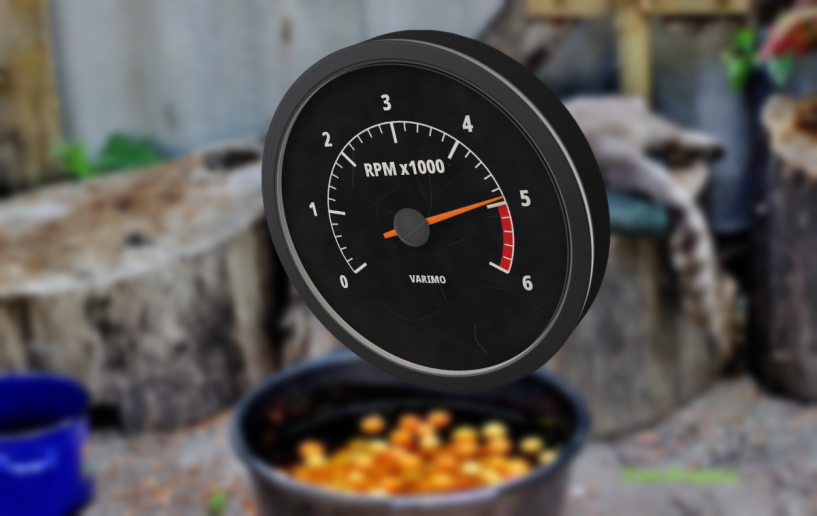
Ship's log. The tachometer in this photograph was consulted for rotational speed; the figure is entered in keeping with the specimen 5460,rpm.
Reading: 4900,rpm
